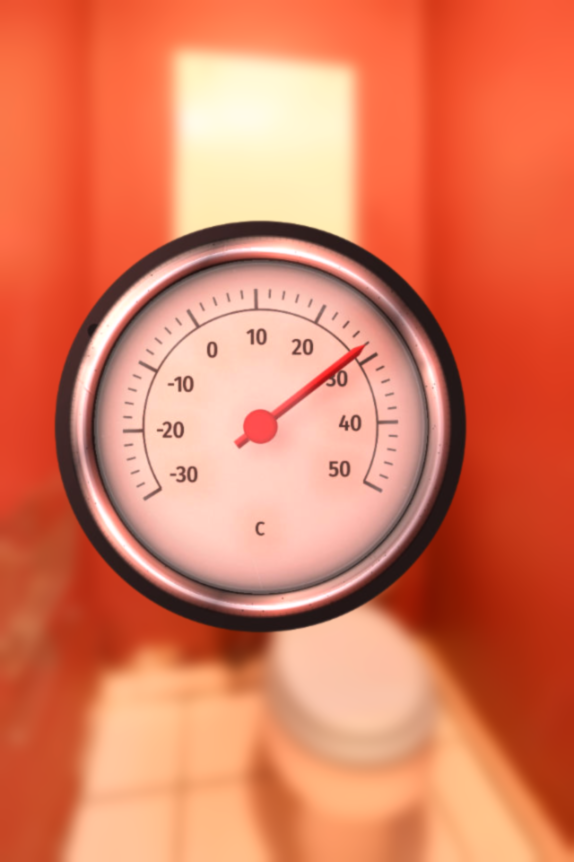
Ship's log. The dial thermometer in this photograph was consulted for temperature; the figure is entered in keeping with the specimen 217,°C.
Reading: 28,°C
